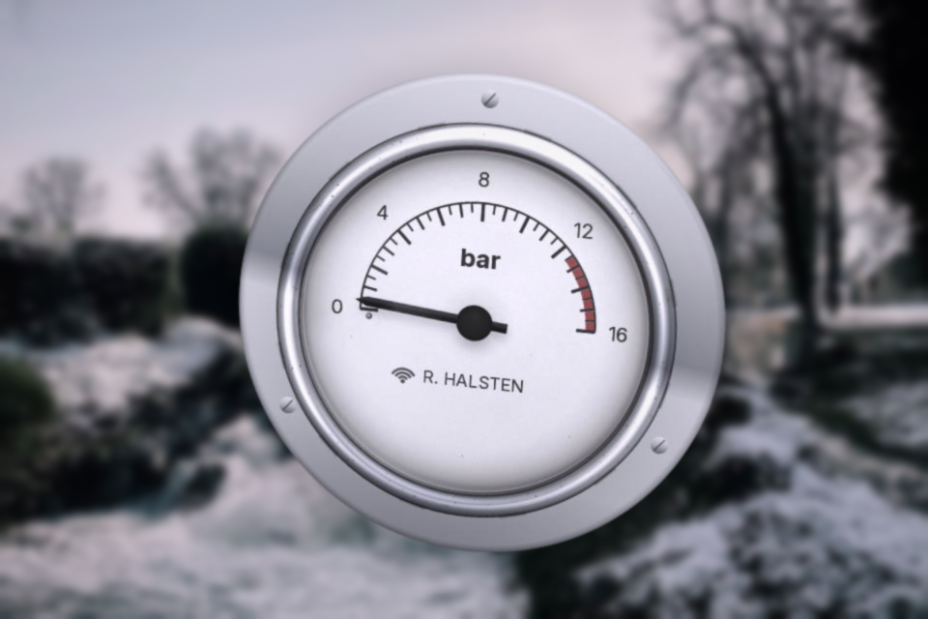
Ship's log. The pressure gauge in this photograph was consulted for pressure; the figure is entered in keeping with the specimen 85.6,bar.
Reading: 0.5,bar
